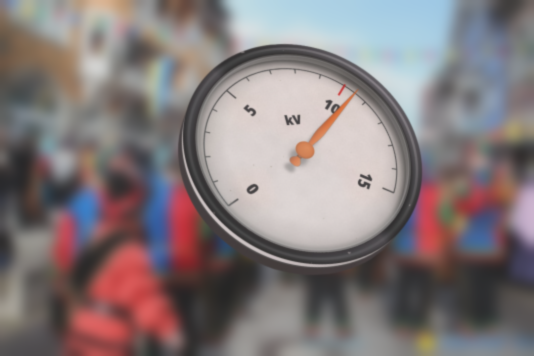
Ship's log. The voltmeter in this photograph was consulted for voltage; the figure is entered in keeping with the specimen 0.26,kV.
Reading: 10.5,kV
